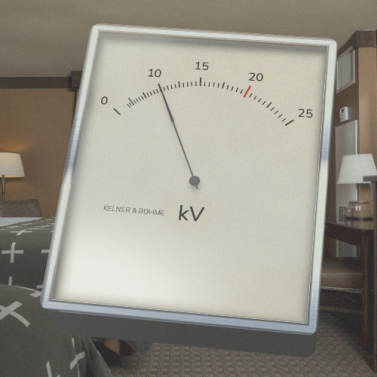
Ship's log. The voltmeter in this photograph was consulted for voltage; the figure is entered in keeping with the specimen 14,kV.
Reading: 10,kV
